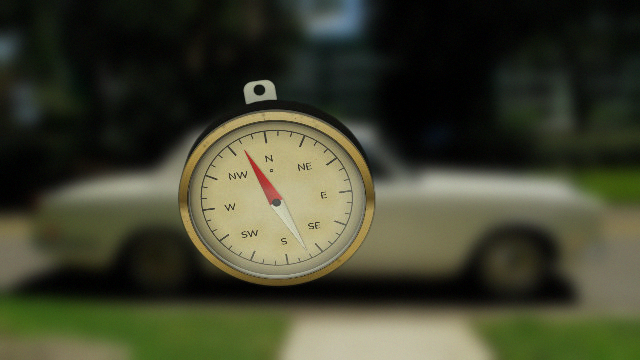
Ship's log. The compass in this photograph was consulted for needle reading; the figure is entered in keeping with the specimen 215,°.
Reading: 340,°
